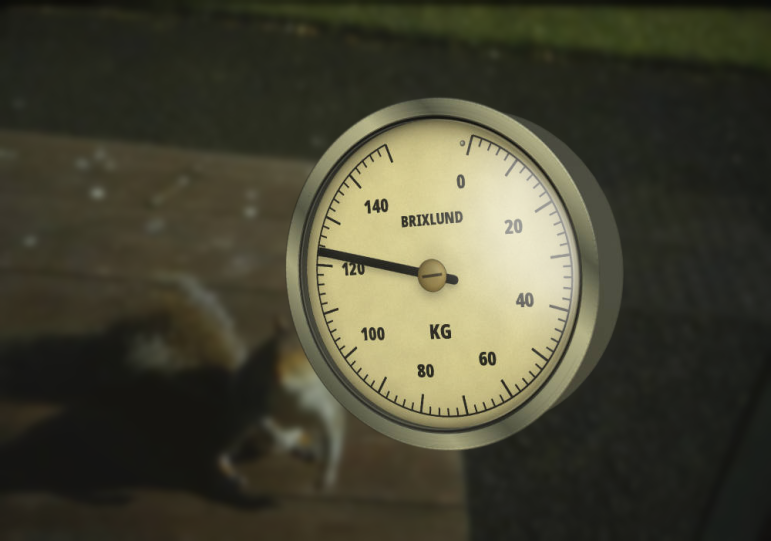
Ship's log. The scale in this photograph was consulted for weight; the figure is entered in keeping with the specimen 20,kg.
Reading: 123,kg
